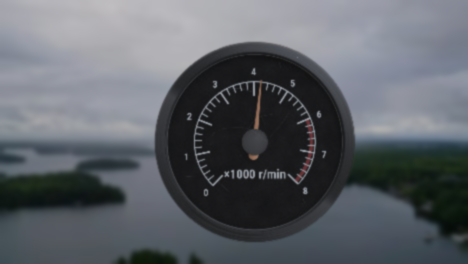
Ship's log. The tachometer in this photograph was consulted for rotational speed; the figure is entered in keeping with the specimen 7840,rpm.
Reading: 4200,rpm
